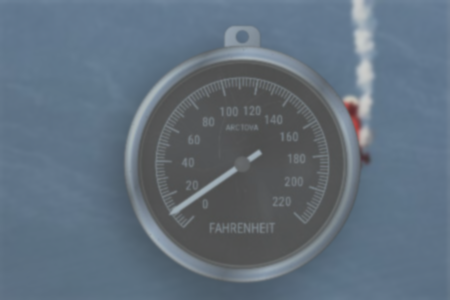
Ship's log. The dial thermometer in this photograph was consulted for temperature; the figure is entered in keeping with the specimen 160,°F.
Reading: 10,°F
